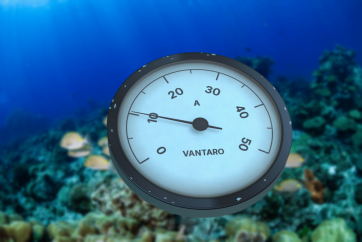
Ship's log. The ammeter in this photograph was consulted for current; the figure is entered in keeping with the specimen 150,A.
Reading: 10,A
